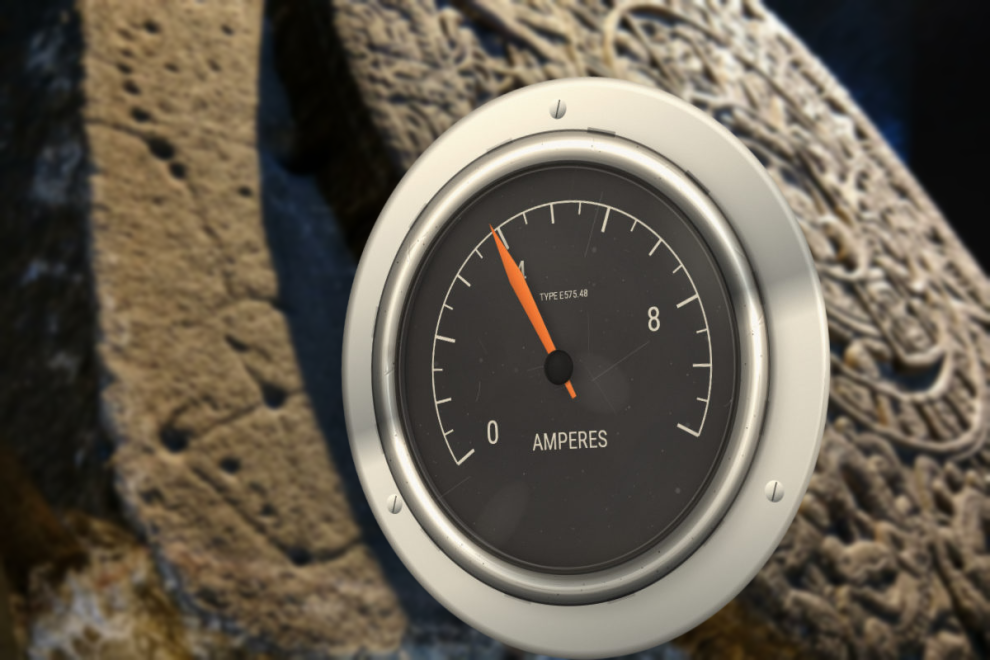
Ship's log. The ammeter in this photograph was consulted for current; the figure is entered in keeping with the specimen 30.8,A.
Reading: 4,A
